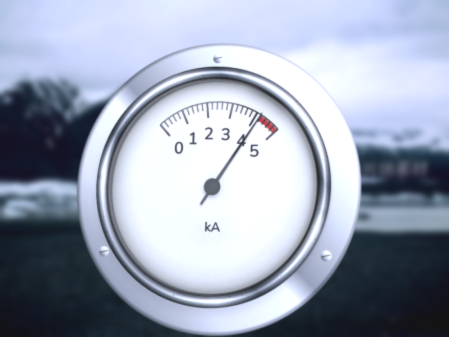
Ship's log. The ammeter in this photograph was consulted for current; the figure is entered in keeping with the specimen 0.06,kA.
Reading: 4.2,kA
